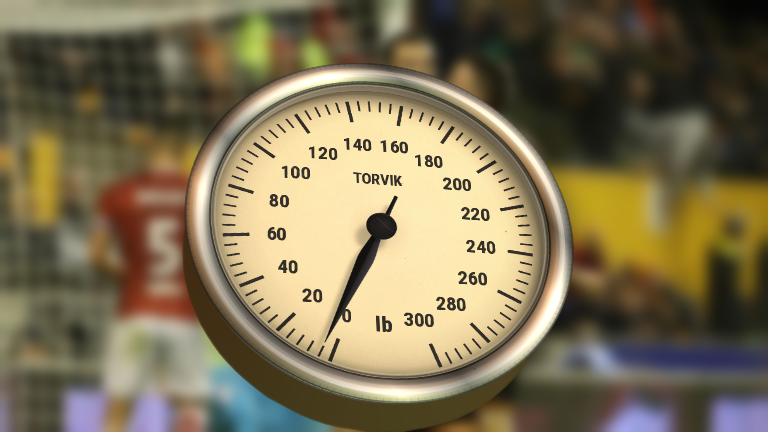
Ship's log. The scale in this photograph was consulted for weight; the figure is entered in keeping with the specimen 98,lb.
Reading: 4,lb
